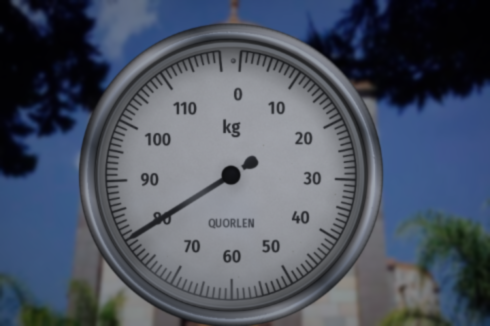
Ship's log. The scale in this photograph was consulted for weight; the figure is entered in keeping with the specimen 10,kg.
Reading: 80,kg
